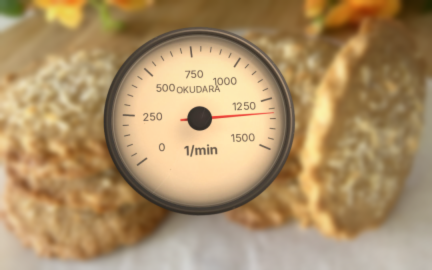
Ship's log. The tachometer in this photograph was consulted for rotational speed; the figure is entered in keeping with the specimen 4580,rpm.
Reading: 1325,rpm
